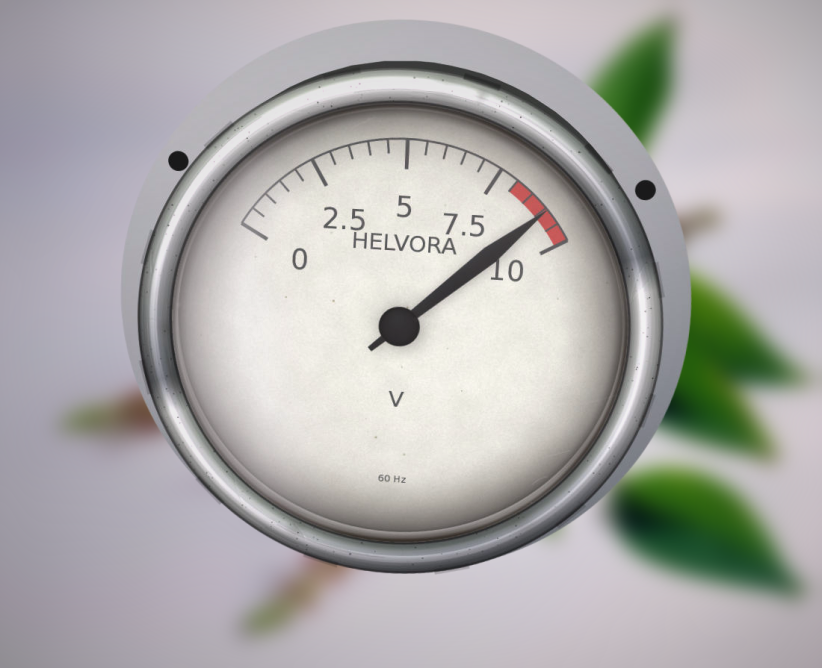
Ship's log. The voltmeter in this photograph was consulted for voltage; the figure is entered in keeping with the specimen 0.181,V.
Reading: 9,V
